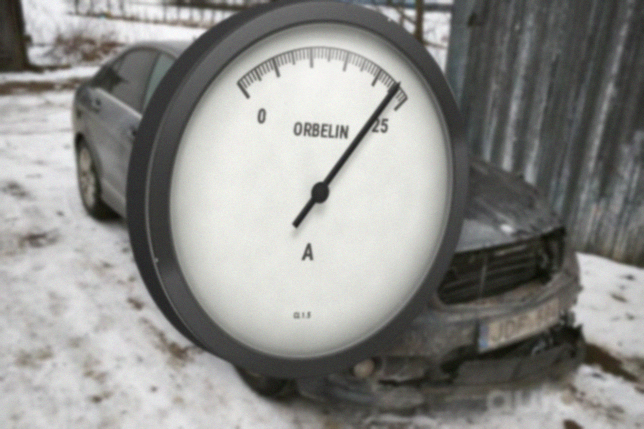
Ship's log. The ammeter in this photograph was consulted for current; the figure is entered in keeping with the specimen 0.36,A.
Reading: 22.5,A
